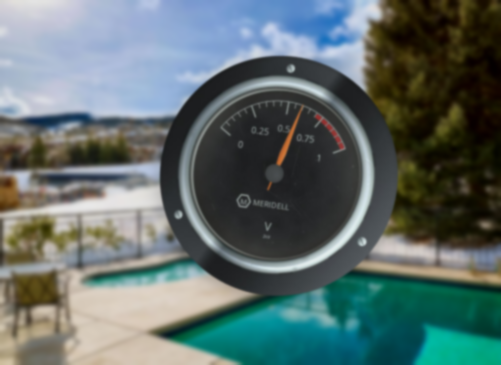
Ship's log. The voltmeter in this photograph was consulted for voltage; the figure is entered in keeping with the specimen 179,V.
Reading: 0.6,V
